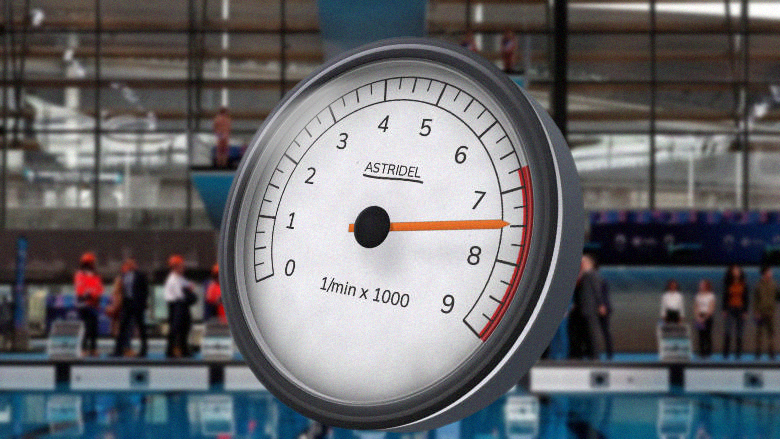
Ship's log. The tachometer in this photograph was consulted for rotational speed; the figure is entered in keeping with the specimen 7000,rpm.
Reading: 7500,rpm
